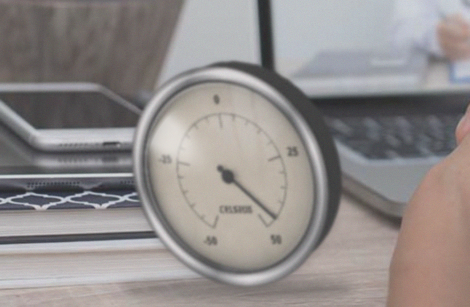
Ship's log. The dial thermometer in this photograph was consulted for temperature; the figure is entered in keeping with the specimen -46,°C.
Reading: 45,°C
